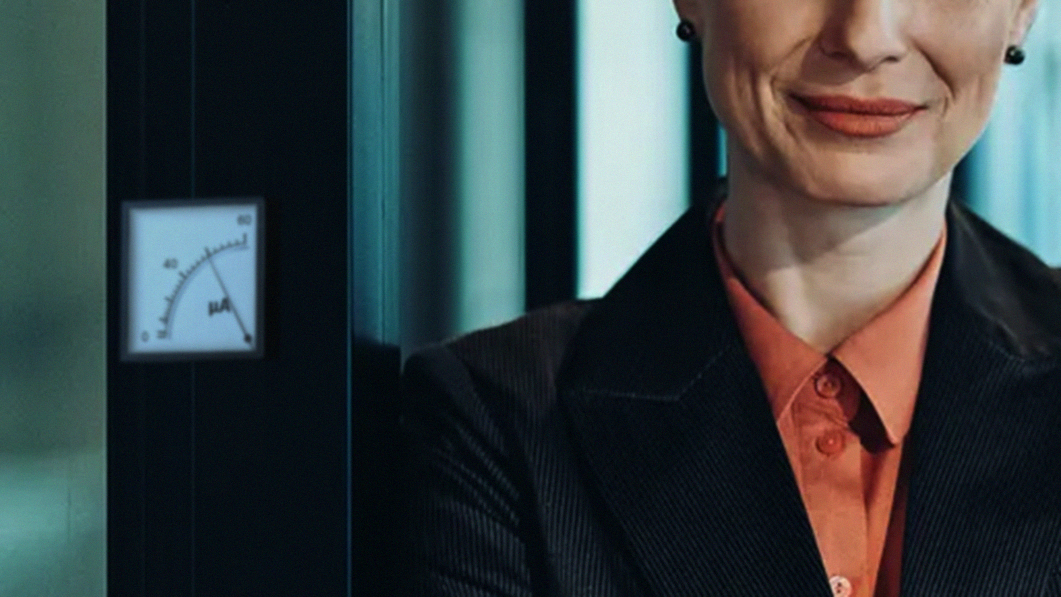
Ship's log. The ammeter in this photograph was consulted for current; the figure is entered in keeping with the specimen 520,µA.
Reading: 50,µA
